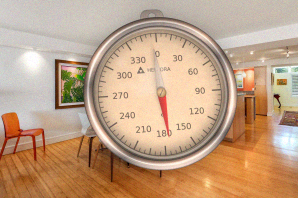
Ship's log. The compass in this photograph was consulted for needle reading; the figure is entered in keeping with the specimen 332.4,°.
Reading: 175,°
